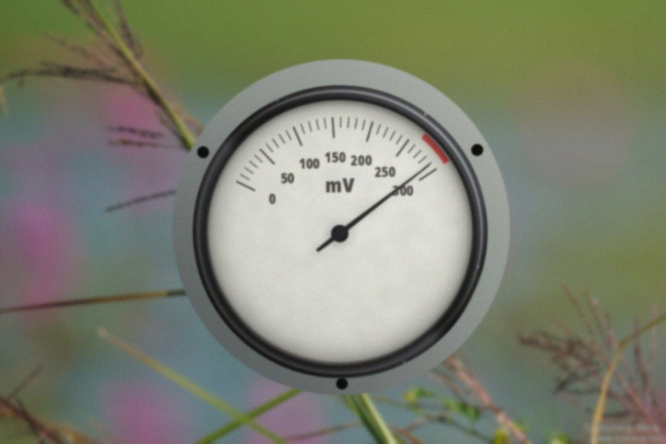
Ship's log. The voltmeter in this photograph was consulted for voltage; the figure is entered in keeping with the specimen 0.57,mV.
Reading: 290,mV
